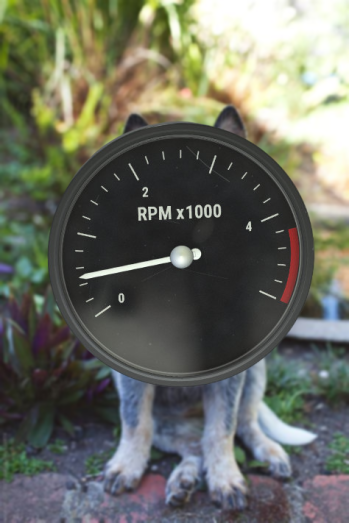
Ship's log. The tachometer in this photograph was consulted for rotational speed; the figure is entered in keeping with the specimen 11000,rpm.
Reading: 500,rpm
